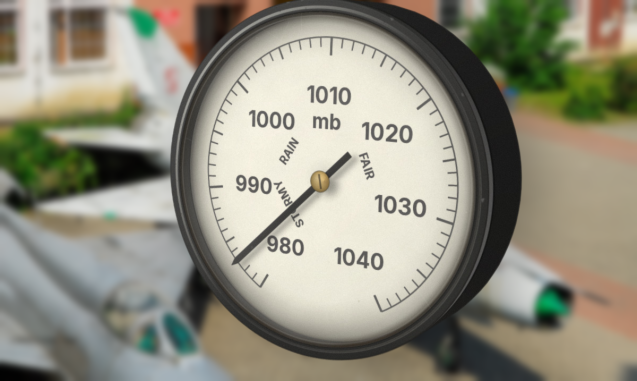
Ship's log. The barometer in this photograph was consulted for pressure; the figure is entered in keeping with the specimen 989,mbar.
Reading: 983,mbar
